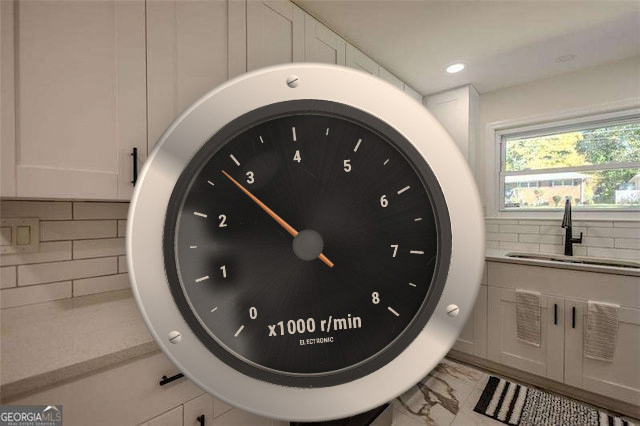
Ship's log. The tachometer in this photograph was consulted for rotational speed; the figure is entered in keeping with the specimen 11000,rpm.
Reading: 2750,rpm
